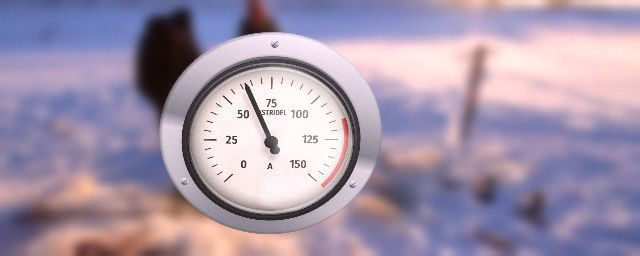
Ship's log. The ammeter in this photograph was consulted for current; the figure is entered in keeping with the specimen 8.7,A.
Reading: 62.5,A
